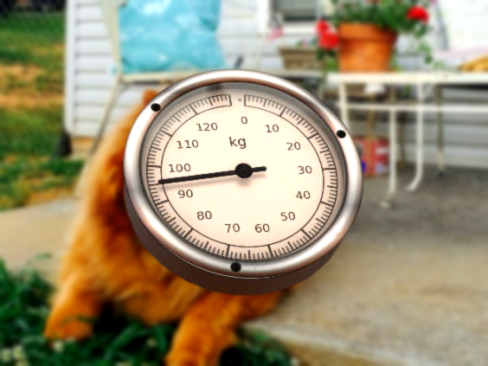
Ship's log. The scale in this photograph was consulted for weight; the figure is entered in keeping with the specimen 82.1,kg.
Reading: 95,kg
